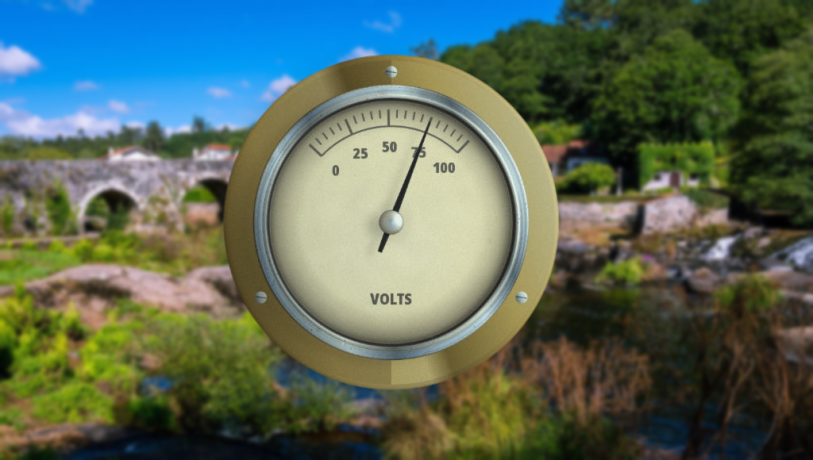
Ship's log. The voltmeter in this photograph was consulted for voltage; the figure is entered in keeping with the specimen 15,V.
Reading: 75,V
